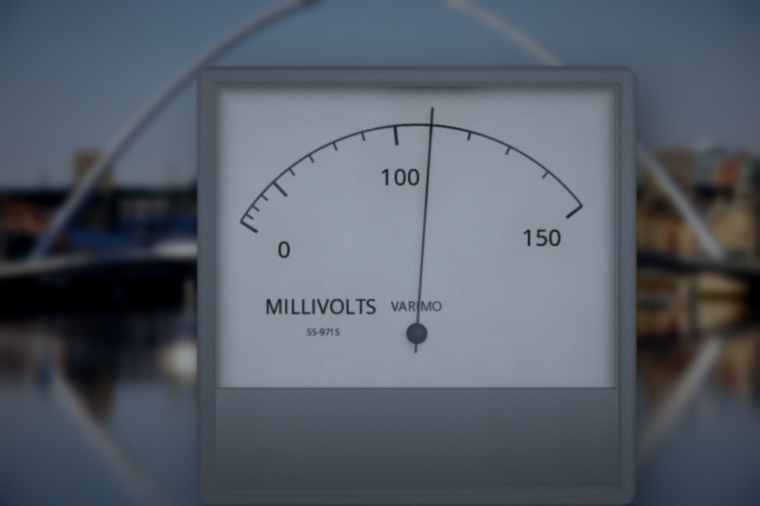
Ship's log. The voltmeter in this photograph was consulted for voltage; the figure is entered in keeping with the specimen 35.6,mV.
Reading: 110,mV
